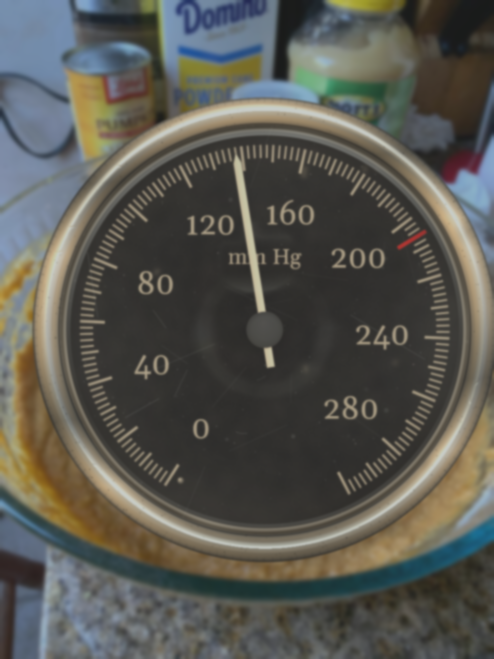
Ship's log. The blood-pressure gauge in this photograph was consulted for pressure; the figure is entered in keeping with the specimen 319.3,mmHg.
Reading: 138,mmHg
